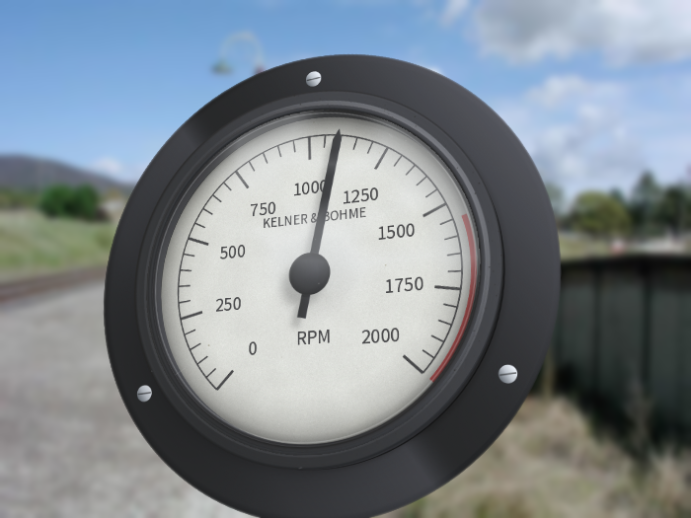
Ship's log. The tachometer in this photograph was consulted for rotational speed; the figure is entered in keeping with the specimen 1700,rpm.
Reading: 1100,rpm
